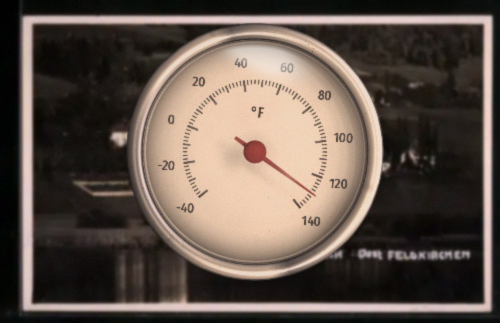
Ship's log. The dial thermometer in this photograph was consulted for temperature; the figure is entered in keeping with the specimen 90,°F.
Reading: 130,°F
